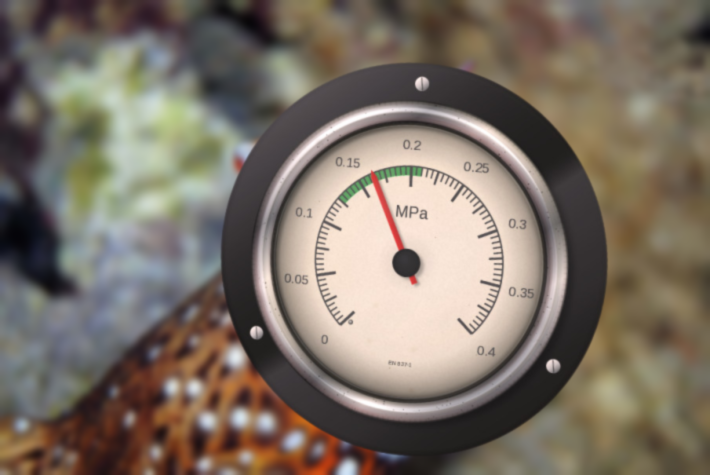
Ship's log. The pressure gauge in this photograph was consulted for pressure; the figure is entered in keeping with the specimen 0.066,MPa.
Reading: 0.165,MPa
